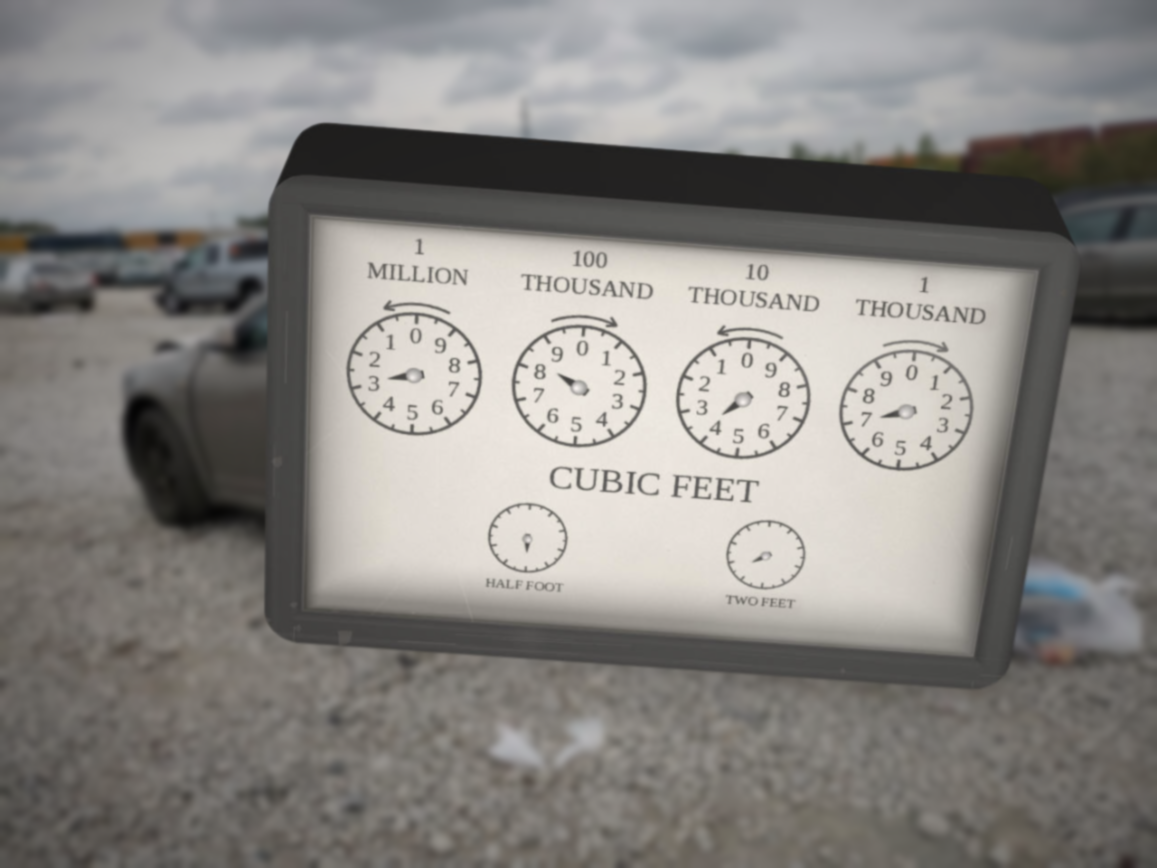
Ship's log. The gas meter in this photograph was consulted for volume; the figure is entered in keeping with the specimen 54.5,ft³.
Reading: 283700,ft³
